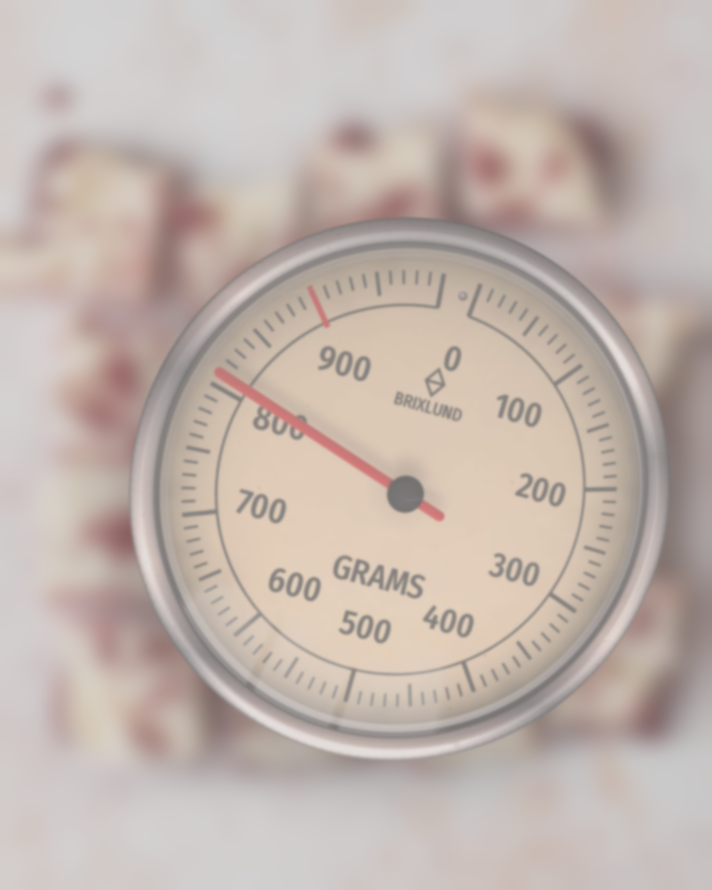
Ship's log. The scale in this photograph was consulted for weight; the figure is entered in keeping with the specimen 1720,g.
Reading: 810,g
